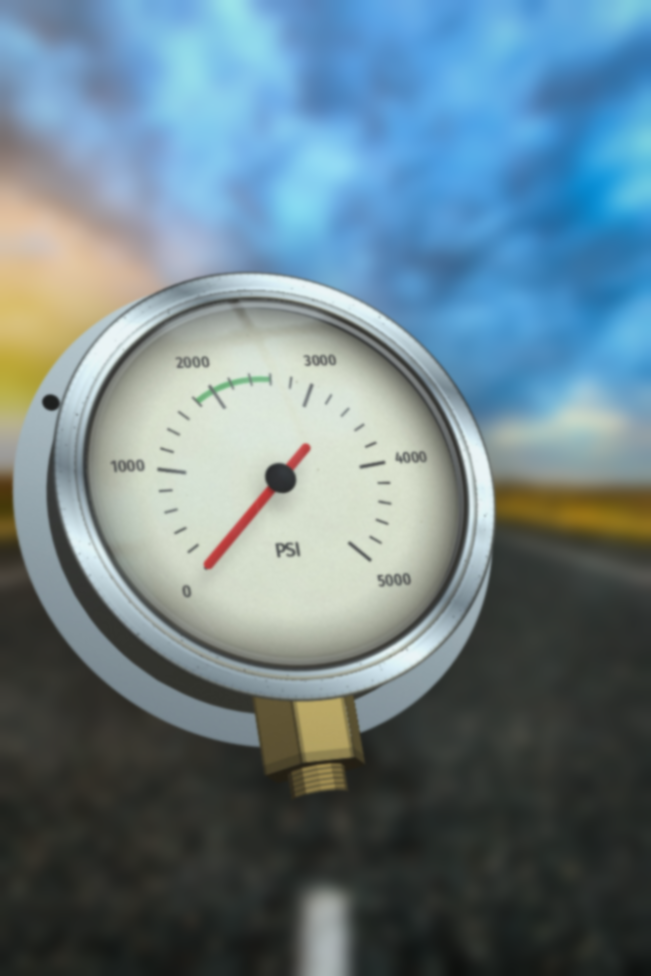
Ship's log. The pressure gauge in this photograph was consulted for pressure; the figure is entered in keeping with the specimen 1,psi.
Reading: 0,psi
